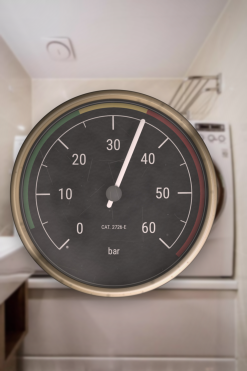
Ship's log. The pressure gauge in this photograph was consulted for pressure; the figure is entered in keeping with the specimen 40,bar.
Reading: 35,bar
